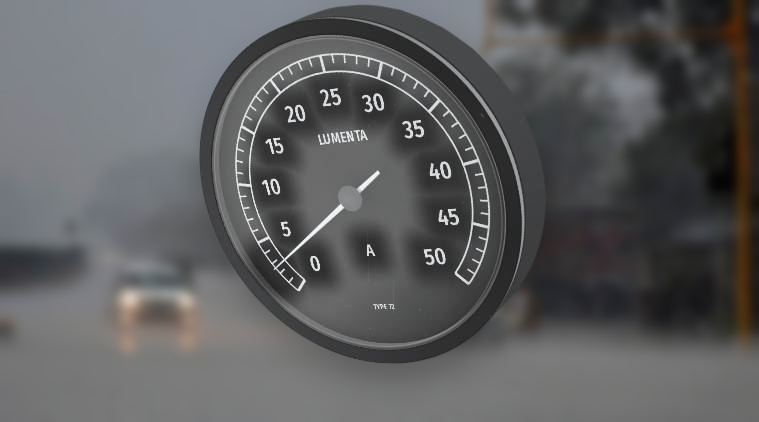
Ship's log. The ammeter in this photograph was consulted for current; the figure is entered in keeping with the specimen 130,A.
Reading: 2.5,A
